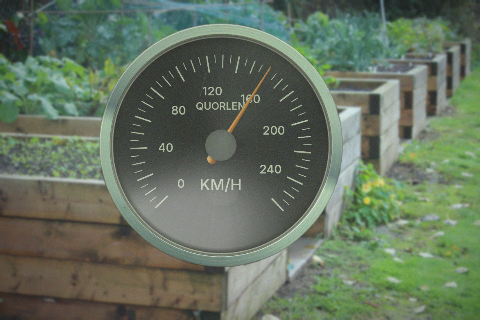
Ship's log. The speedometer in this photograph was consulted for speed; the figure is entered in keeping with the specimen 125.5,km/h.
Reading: 160,km/h
